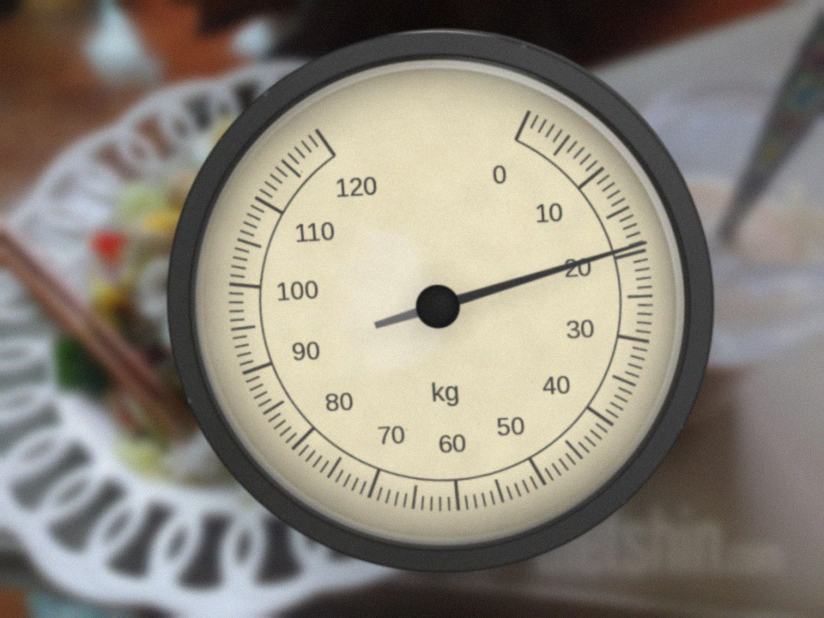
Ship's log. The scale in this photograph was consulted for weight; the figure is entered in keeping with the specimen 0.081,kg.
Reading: 19,kg
